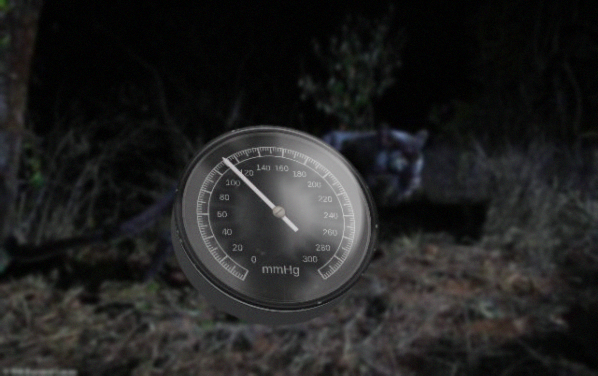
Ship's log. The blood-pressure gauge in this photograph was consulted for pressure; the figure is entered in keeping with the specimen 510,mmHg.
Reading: 110,mmHg
